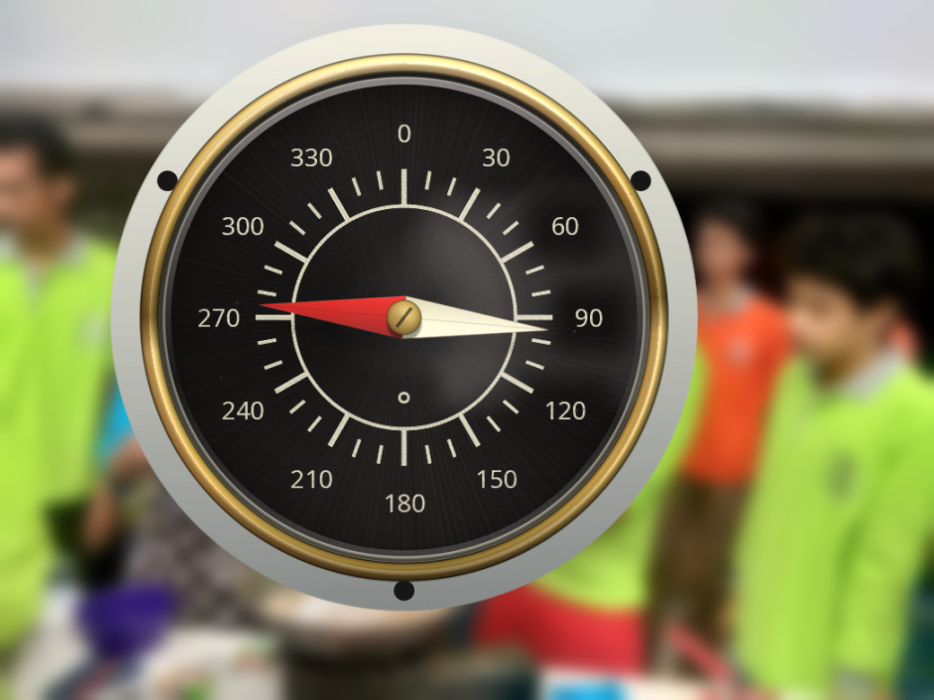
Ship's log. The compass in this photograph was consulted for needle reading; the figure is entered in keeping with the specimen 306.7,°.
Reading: 275,°
